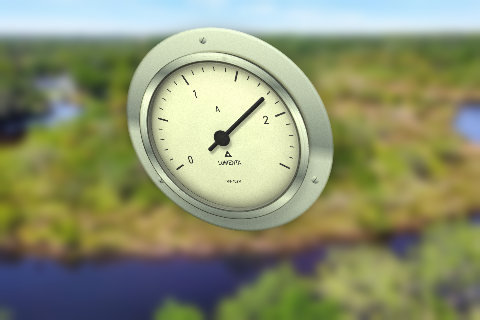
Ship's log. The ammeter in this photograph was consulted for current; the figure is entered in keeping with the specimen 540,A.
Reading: 1.8,A
